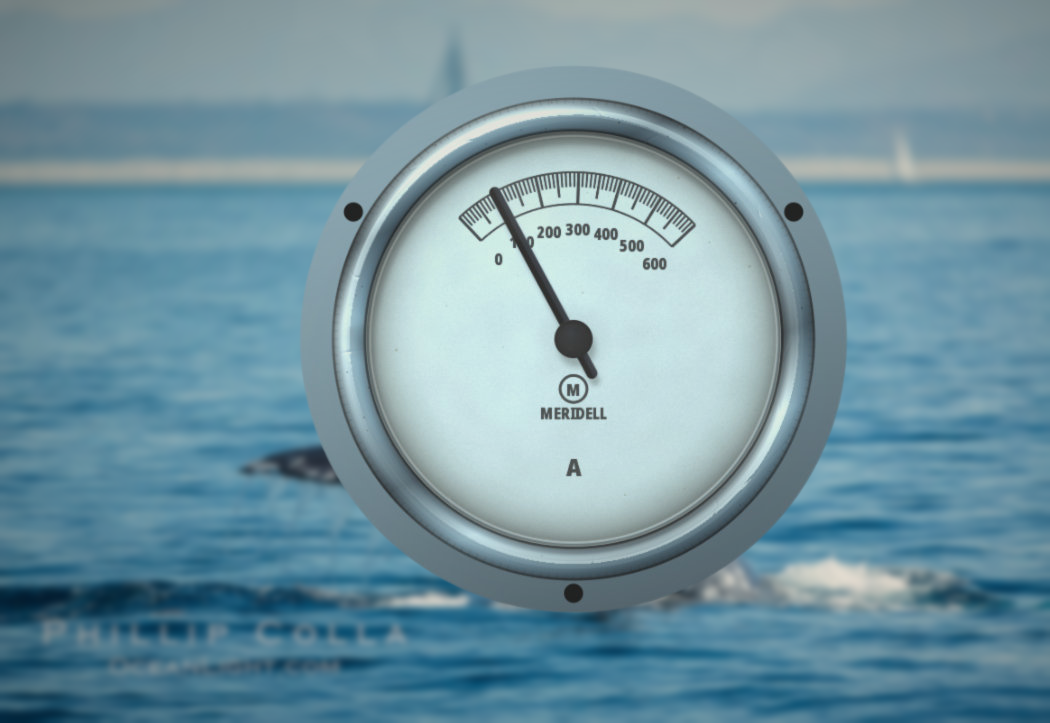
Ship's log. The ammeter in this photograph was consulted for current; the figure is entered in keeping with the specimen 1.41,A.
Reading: 100,A
